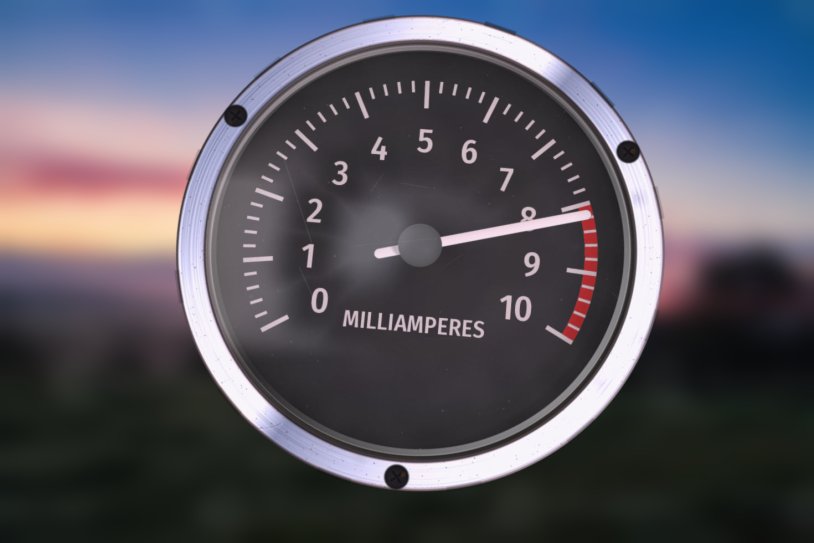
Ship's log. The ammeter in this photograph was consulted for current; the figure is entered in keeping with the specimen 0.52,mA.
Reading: 8.2,mA
